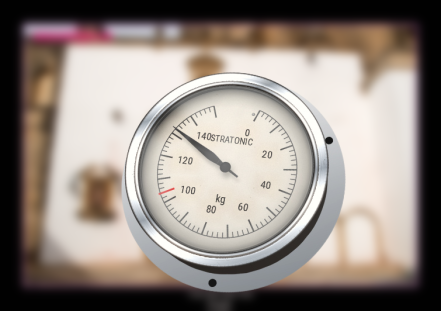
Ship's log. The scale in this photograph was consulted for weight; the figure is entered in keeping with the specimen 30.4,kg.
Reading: 132,kg
